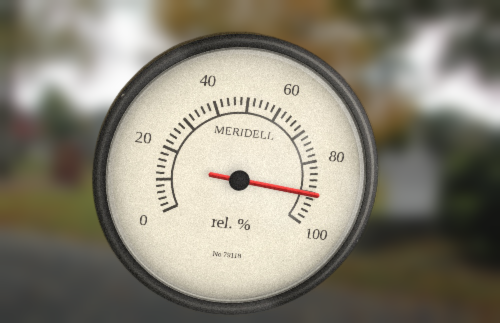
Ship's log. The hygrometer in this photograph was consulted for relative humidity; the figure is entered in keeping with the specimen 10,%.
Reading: 90,%
